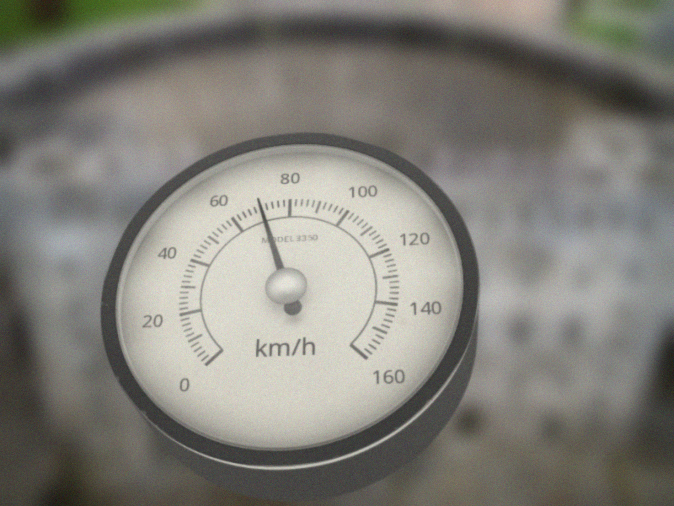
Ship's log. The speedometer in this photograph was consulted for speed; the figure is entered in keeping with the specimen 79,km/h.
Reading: 70,km/h
